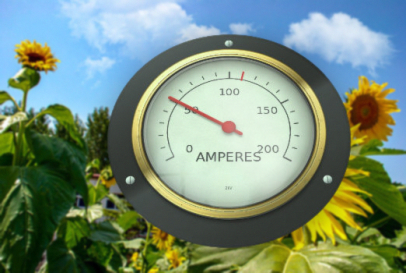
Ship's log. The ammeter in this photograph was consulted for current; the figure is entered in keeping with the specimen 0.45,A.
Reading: 50,A
